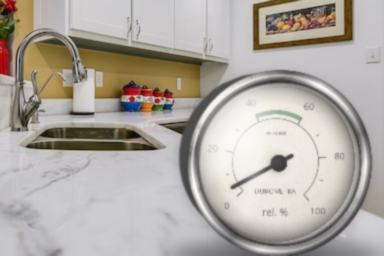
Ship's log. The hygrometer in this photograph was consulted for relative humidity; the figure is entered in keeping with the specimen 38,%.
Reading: 5,%
